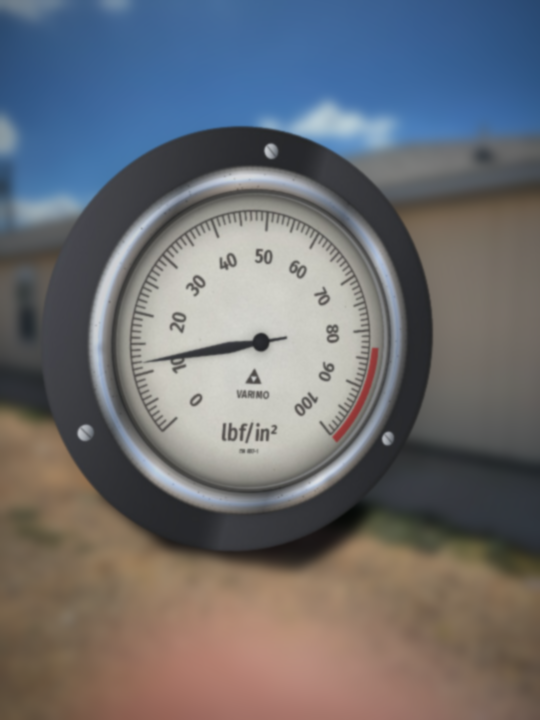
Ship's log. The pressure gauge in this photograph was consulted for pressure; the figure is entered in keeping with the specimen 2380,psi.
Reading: 12,psi
